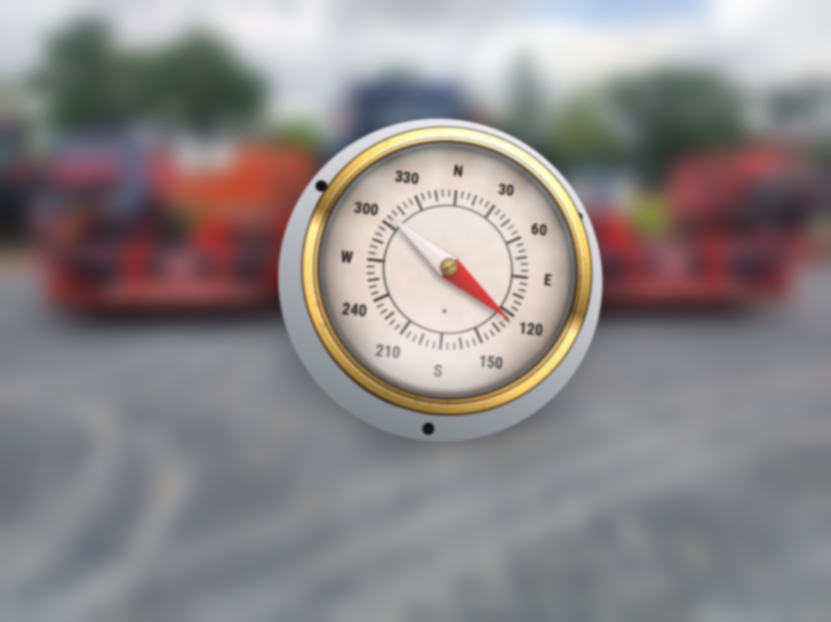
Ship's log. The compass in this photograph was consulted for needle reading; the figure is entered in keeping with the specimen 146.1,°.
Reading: 125,°
